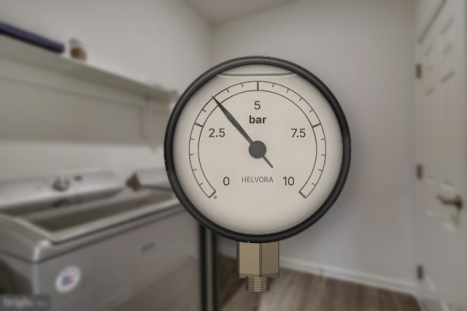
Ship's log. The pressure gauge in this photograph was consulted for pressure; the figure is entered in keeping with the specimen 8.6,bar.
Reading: 3.5,bar
